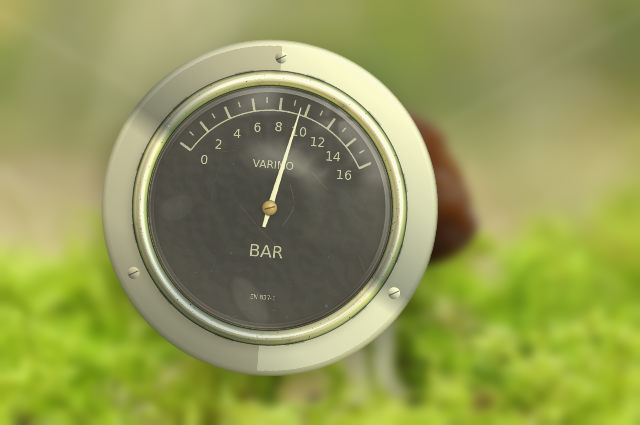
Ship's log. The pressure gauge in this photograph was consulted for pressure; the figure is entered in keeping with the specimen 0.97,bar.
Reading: 9.5,bar
